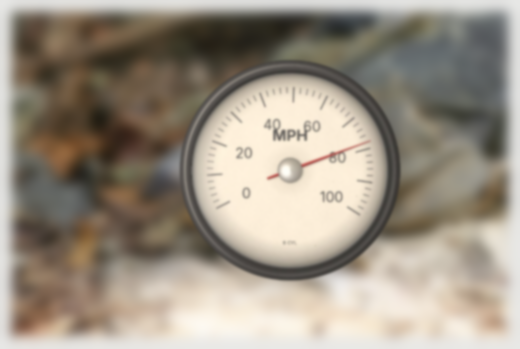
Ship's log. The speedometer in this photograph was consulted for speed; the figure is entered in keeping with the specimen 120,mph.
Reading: 78,mph
